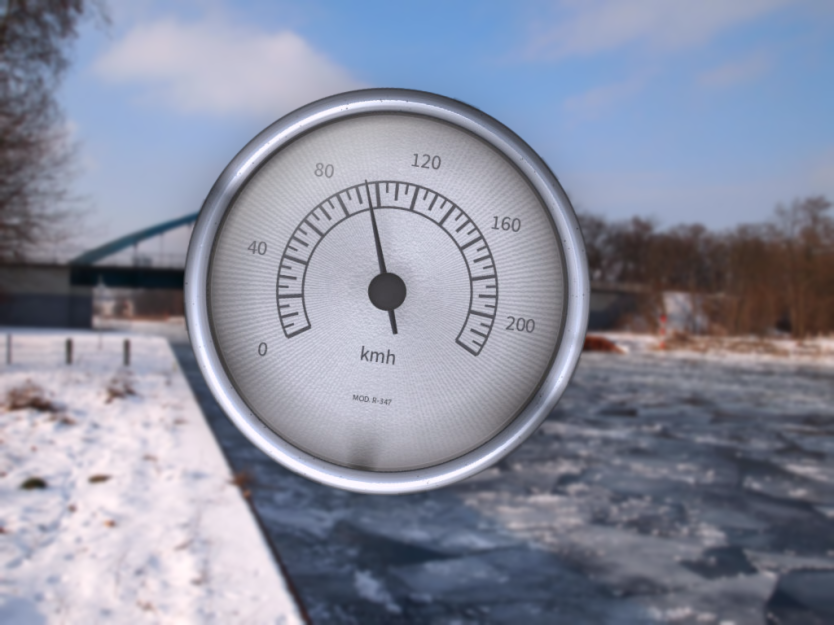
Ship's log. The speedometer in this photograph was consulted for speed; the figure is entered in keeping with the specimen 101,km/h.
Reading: 95,km/h
